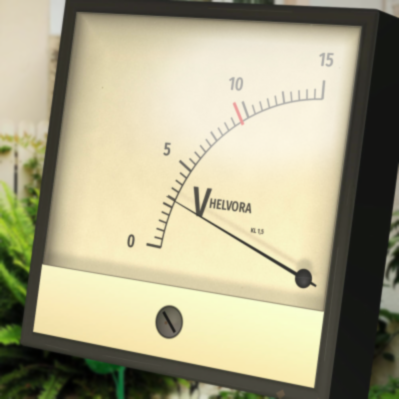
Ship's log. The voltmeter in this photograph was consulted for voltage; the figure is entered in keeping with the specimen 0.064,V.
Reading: 3,V
